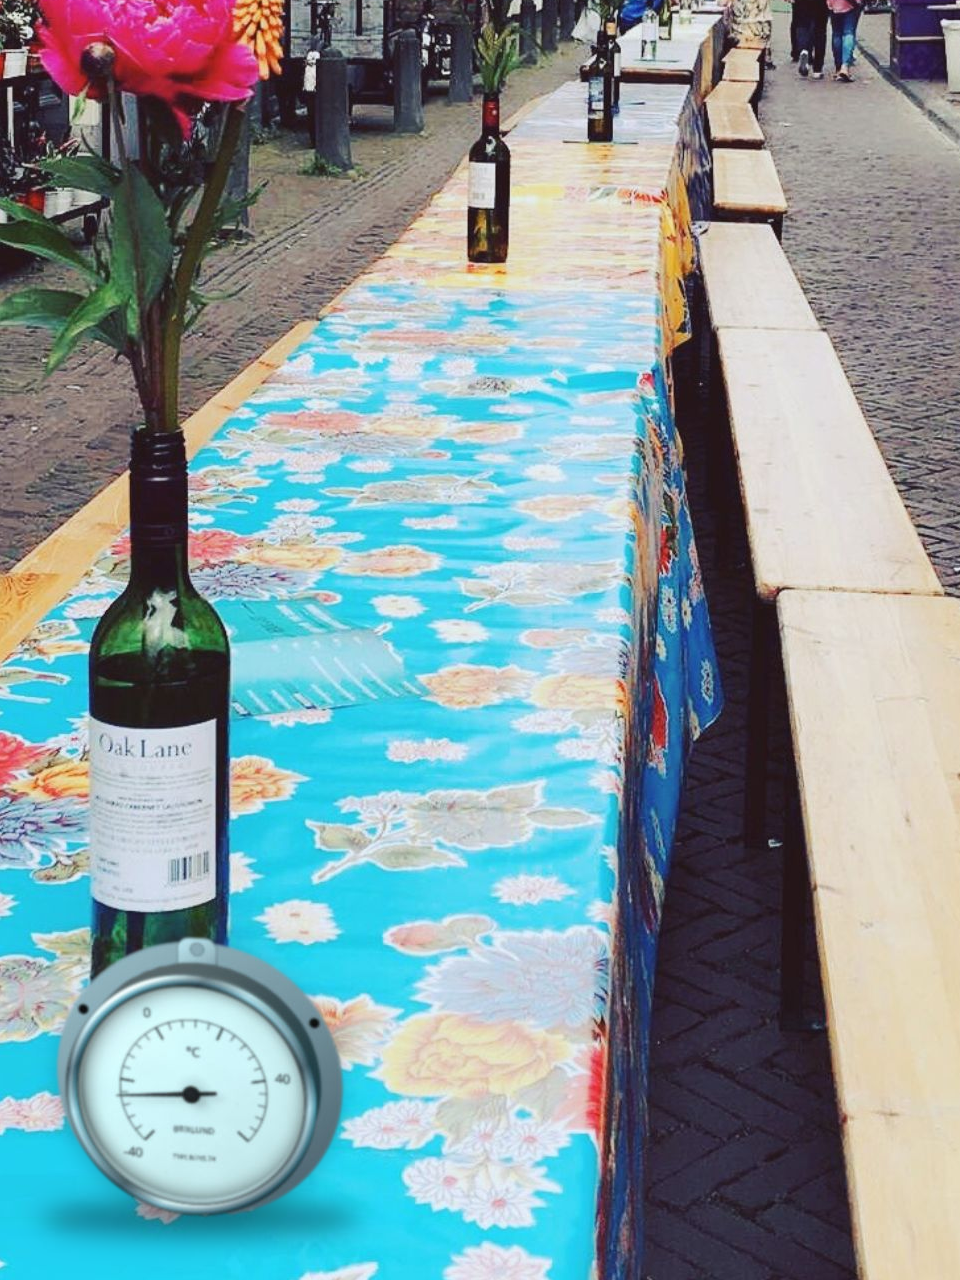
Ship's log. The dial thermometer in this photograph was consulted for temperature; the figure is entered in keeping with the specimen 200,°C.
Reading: -24,°C
